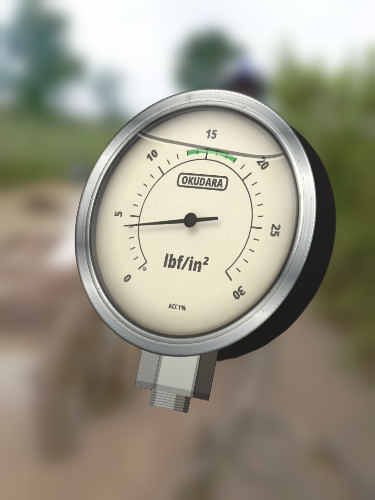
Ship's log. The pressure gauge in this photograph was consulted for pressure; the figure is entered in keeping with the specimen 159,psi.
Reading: 4,psi
